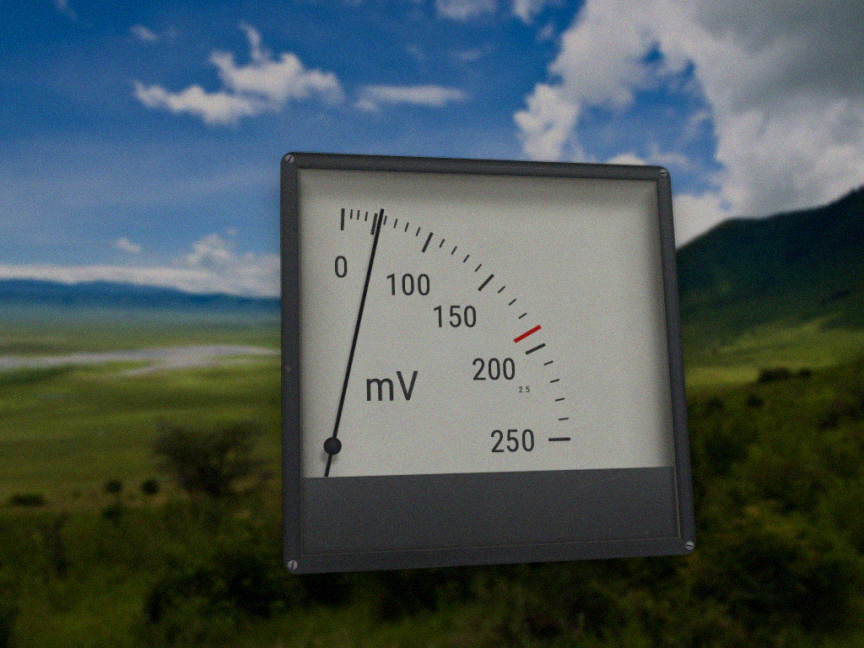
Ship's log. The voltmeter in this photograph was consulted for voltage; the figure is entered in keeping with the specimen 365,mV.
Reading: 55,mV
